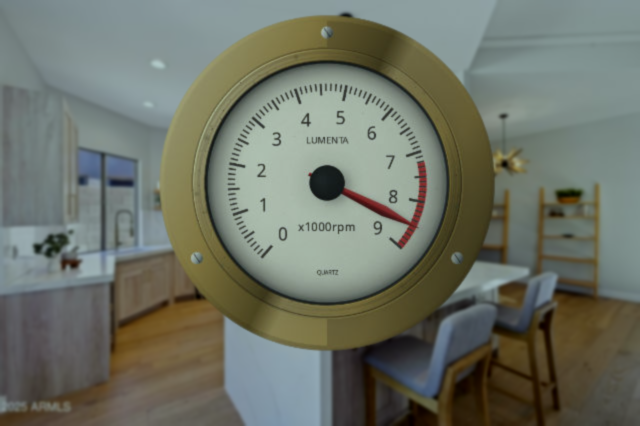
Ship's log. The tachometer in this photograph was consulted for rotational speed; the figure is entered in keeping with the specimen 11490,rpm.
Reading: 8500,rpm
